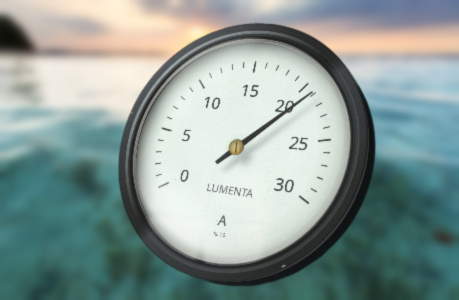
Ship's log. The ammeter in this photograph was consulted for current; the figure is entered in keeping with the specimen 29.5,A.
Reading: 21,A
